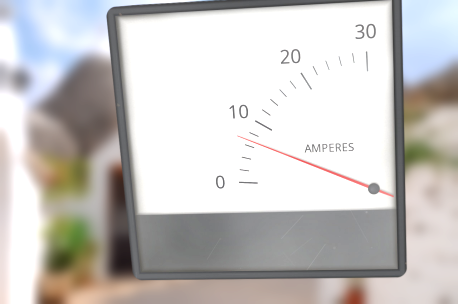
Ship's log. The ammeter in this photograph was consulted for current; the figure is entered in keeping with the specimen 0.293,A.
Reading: 7,A
